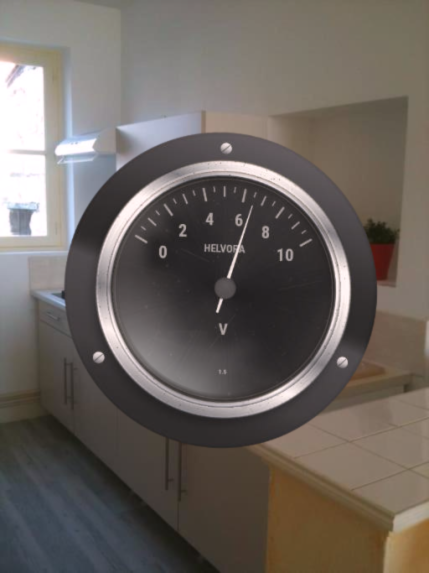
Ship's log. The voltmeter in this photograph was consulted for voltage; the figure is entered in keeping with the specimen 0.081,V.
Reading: 6.5,V
